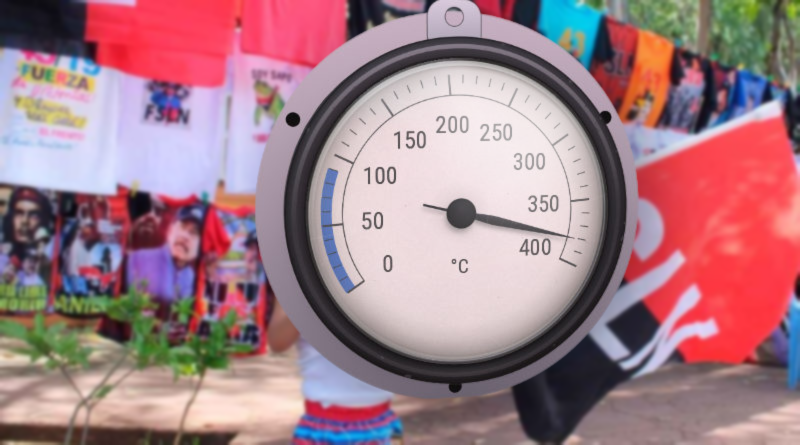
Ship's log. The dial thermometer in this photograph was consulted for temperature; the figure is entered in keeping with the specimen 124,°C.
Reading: 380,°C
